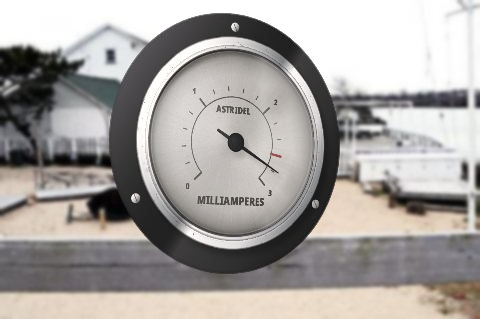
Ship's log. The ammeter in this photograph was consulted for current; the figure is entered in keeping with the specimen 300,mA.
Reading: 2.8,mA
